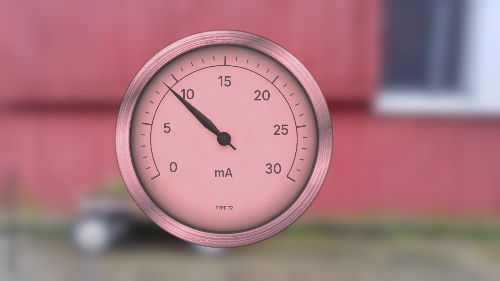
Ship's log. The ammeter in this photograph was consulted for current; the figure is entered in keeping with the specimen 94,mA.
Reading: 9,mA
